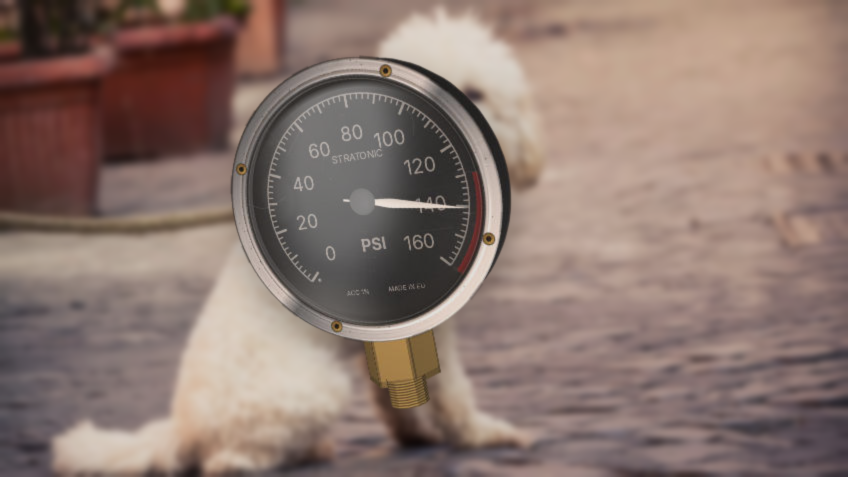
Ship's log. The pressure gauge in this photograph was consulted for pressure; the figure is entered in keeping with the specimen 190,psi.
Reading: 140,psi
